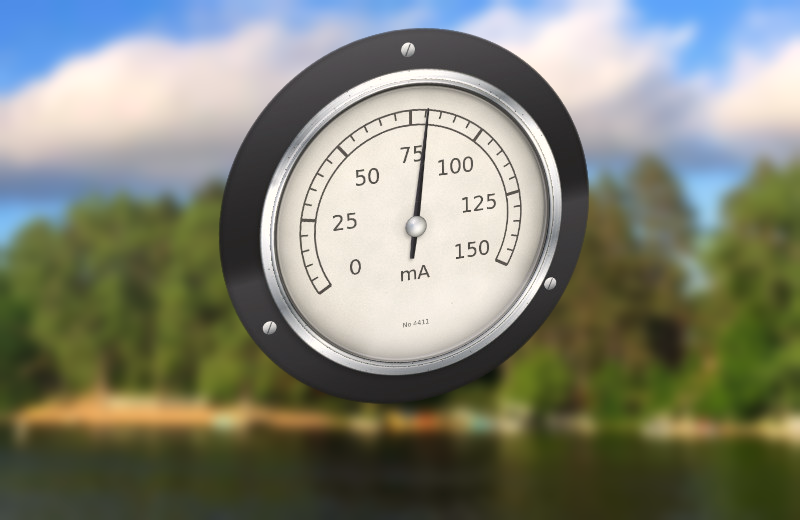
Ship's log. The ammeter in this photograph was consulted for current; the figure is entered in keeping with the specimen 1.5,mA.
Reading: 80,mA
